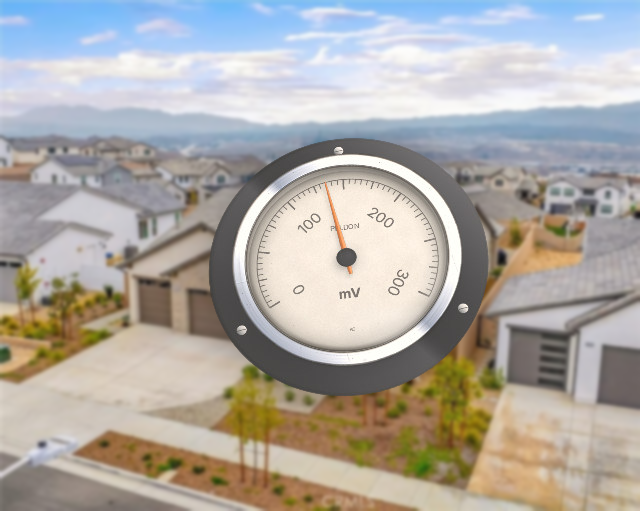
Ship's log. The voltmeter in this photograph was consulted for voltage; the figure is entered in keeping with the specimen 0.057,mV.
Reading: 135,mV
